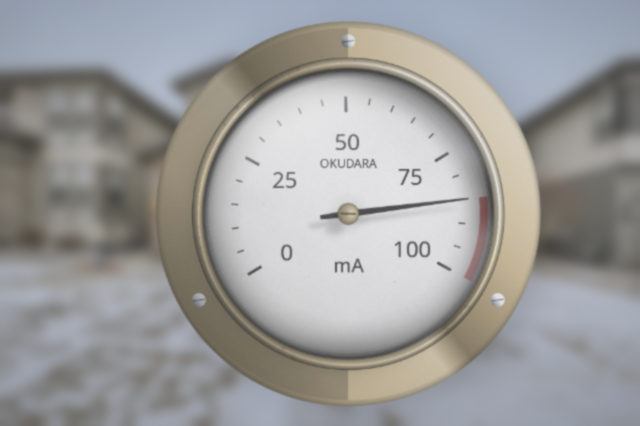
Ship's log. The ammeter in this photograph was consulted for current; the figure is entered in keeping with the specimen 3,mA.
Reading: 85,mA
